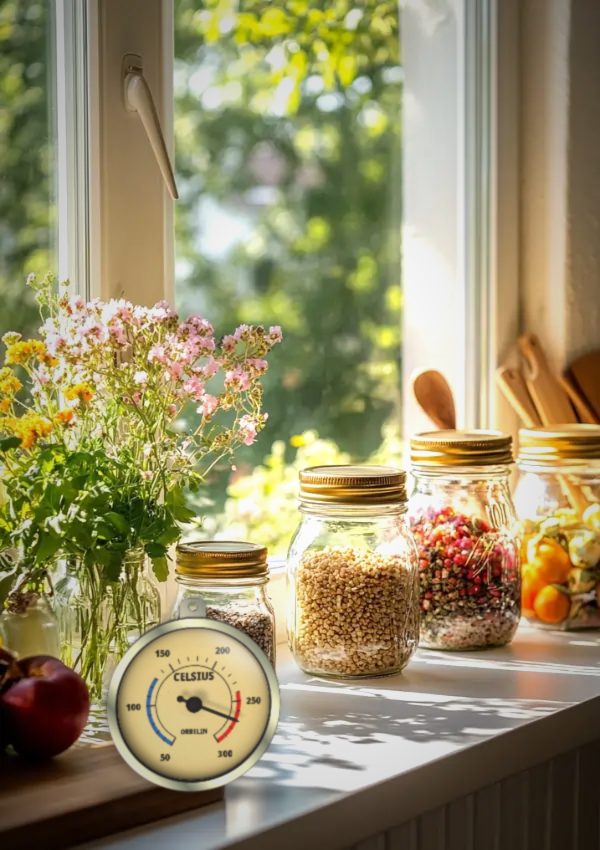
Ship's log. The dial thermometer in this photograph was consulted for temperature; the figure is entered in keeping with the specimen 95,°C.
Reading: 270,°C
